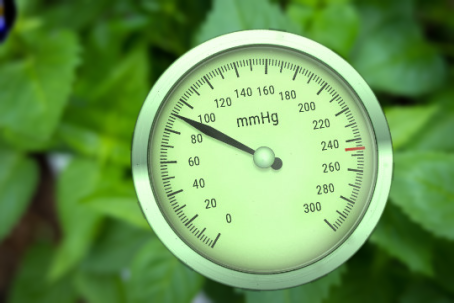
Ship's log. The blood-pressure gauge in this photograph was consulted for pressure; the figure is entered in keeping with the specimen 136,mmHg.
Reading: 90,mmHg
